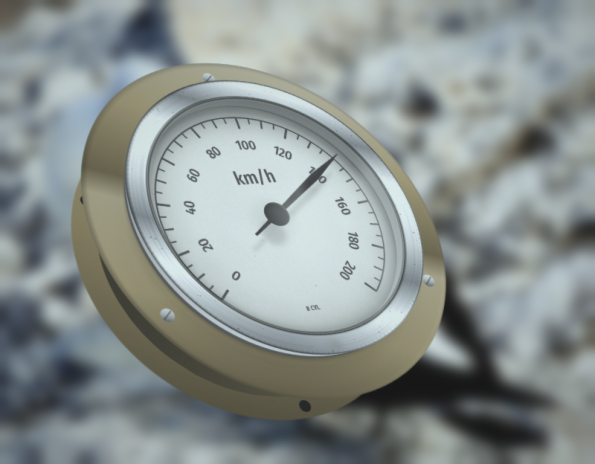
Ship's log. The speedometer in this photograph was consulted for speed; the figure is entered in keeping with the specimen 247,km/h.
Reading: 140,km/h
